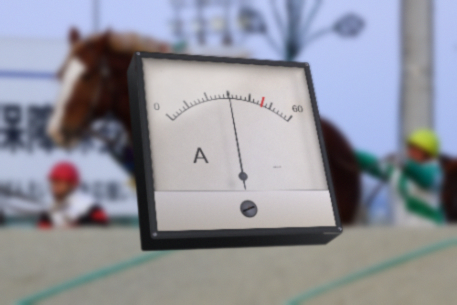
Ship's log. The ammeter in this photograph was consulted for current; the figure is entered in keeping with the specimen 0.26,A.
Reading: 30,A
